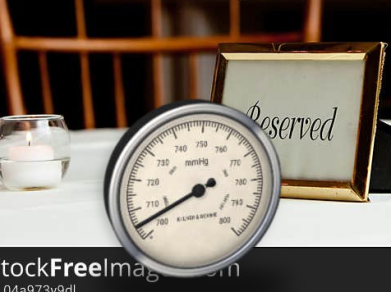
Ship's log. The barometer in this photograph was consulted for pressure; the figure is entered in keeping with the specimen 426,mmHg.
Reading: 705,mmHg
